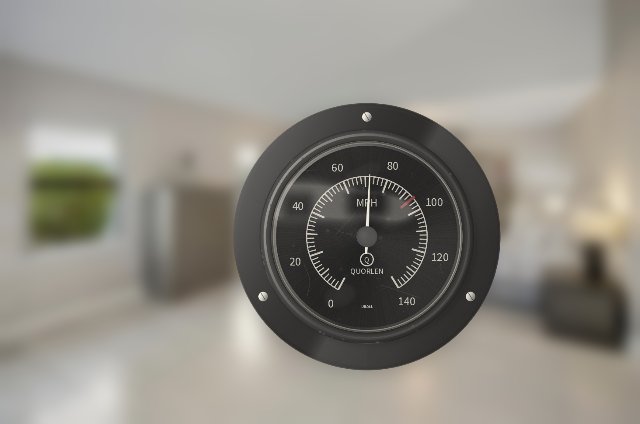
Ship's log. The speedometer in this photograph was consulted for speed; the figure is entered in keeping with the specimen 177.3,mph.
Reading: 72,mph
